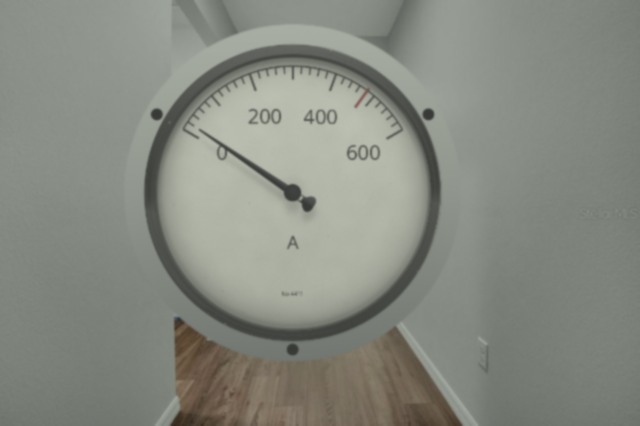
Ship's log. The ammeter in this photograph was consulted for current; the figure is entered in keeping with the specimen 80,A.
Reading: 20,A
